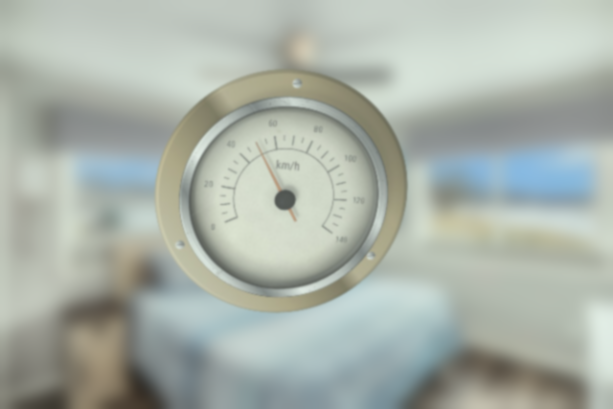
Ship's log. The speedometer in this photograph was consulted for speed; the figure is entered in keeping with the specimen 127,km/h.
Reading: 50,km/h
